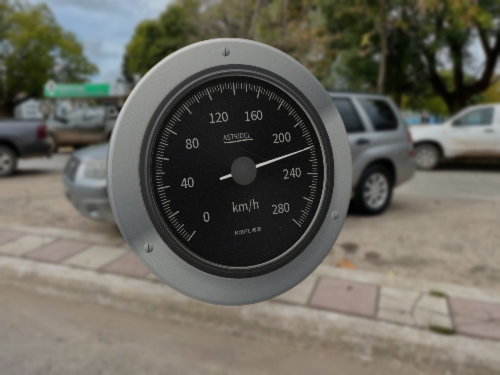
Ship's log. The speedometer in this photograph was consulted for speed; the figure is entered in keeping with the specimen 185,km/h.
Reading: 220,km/h
